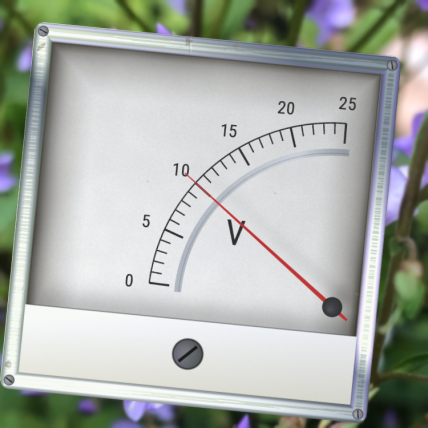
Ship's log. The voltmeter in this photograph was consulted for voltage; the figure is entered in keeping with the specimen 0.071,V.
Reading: 10,V
